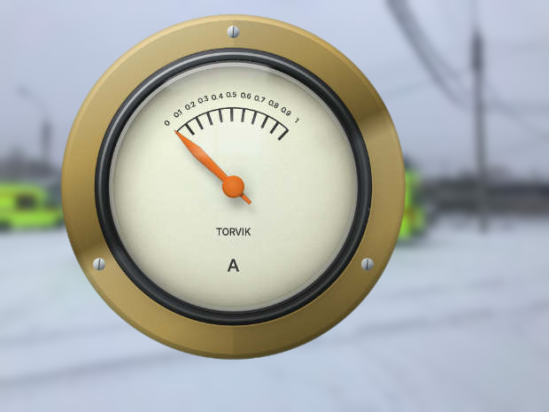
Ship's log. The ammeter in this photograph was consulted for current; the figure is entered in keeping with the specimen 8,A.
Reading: 0,A
